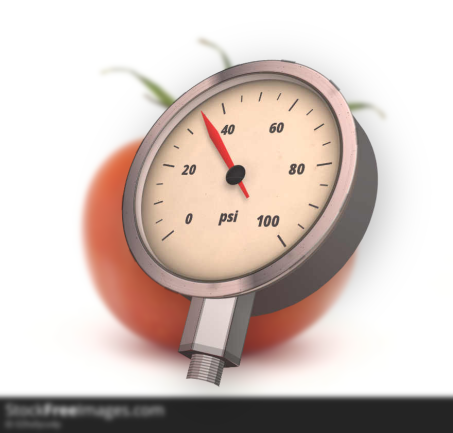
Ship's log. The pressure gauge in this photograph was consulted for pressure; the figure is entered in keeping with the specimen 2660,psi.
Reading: 35,psi
